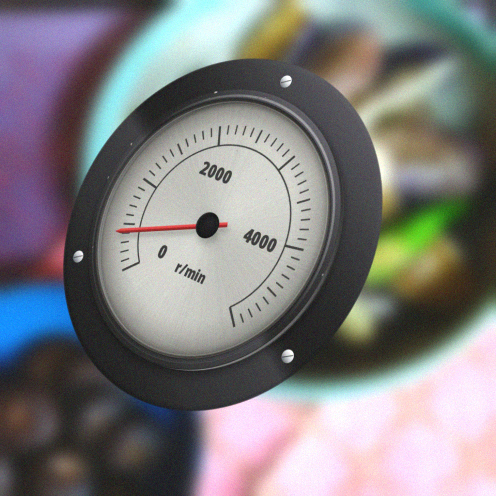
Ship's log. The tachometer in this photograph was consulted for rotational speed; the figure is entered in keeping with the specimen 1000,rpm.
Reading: 400,rpm
